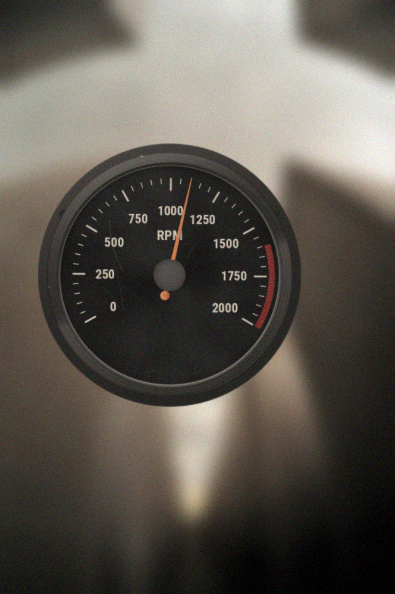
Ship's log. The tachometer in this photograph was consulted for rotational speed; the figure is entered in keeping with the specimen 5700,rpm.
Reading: 1100,rpm
